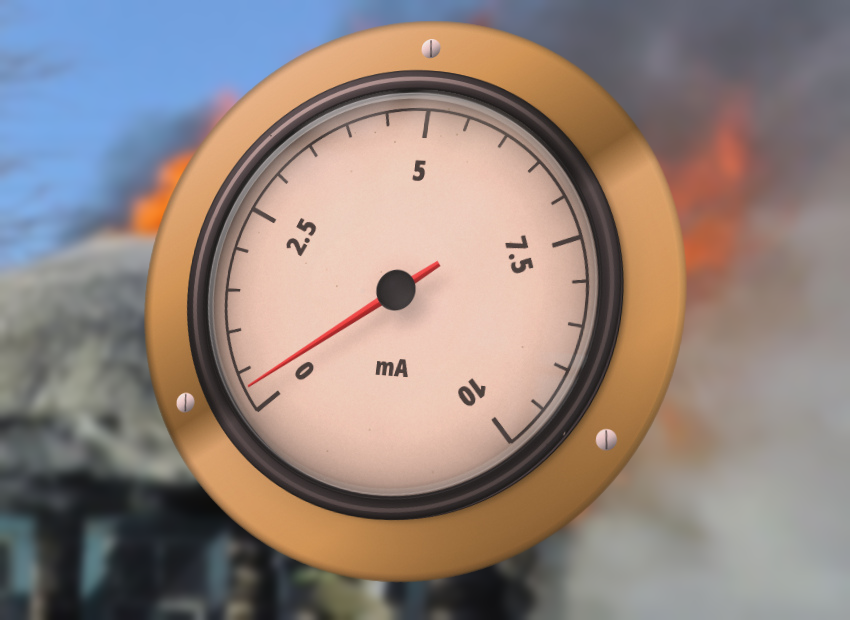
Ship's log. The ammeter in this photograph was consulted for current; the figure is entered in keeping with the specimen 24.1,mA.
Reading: 0.25,mA
